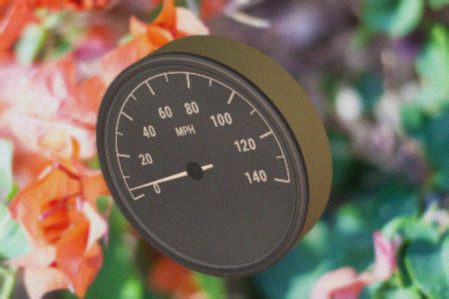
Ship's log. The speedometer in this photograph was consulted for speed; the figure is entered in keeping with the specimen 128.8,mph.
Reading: 5,mph
